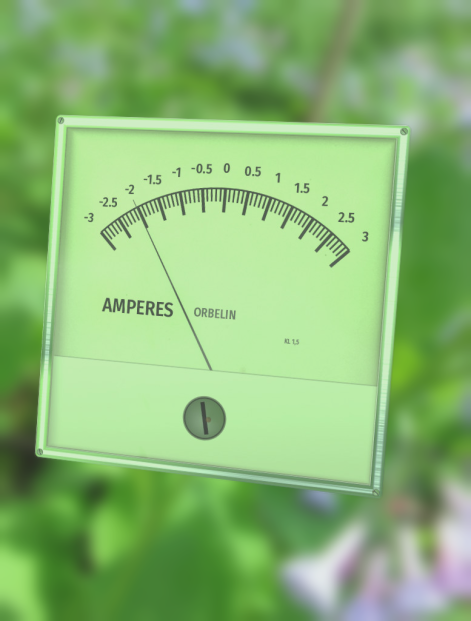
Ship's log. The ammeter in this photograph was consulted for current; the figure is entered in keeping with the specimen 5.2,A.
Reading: -2,A
